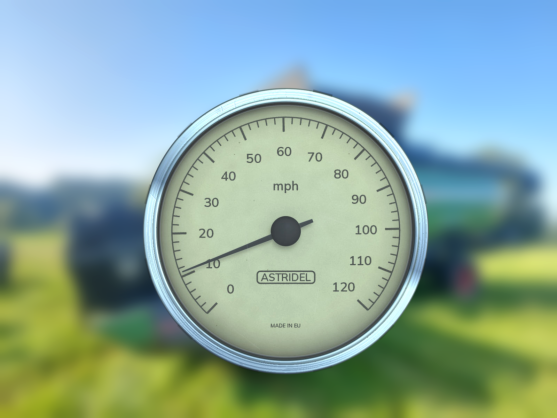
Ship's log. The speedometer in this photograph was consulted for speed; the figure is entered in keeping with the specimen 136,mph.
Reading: 11,mph
